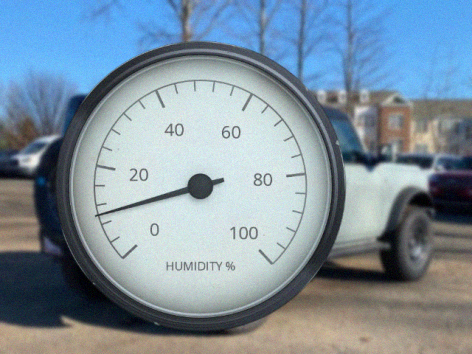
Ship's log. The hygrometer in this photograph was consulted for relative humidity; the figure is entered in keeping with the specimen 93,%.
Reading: 10,%
